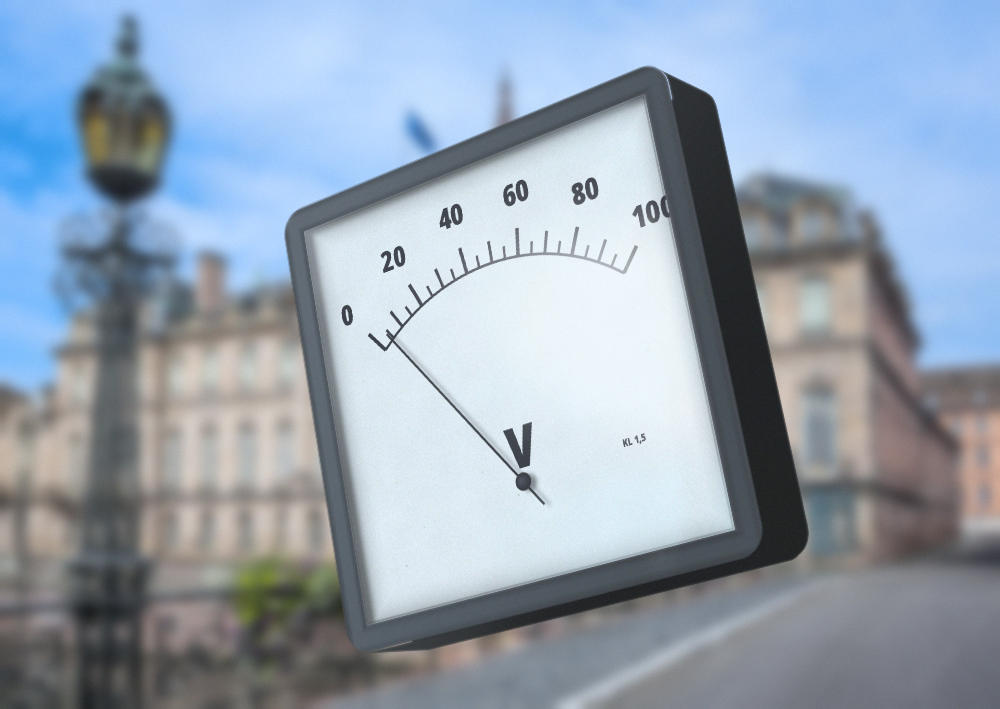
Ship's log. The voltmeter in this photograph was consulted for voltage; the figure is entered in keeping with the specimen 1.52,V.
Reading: 5,V
